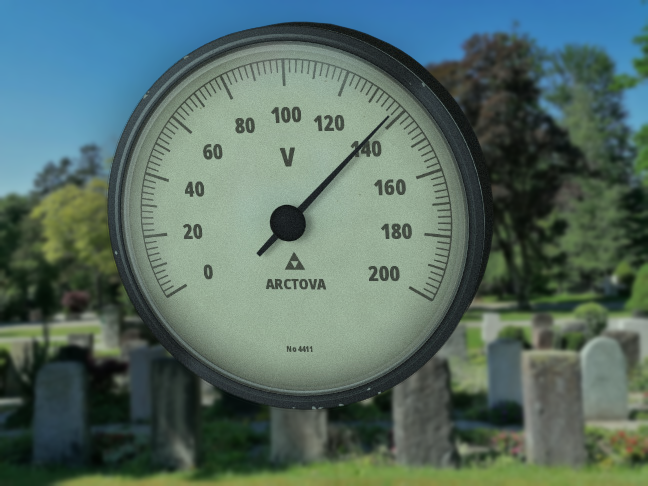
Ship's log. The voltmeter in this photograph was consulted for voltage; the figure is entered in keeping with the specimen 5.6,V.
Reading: 138,V
